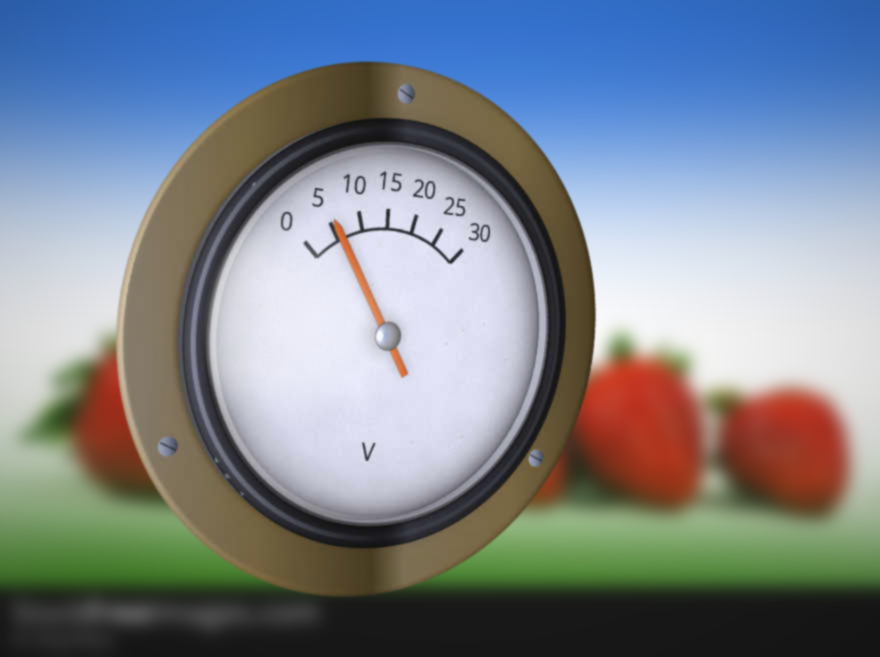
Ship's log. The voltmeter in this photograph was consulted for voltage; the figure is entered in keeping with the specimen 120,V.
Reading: 5,V
